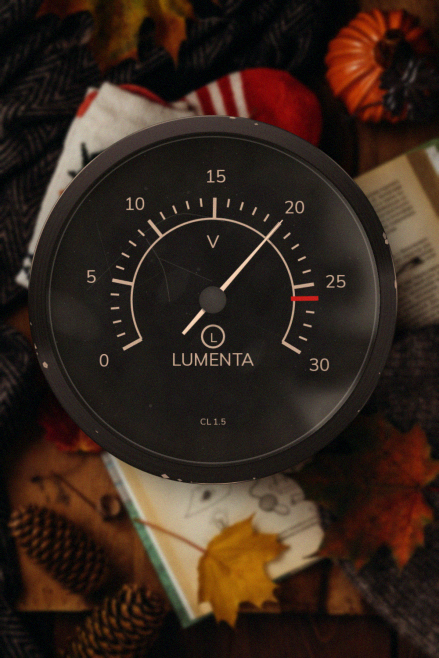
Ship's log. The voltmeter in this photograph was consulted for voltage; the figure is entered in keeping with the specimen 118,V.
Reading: 20,V
